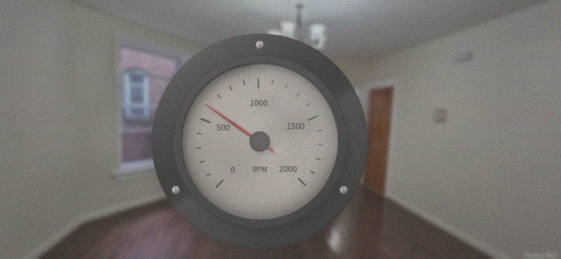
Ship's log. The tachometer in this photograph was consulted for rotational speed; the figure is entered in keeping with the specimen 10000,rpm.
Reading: 600,rpm
